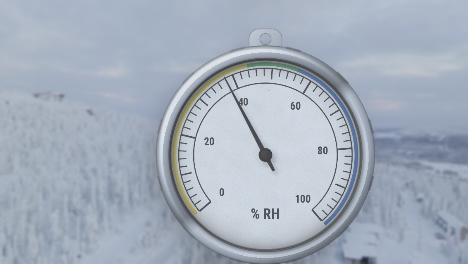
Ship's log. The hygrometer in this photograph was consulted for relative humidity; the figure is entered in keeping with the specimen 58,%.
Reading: 38,%
